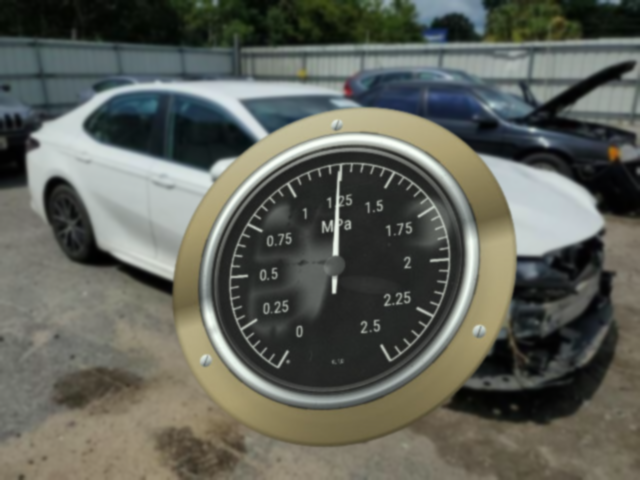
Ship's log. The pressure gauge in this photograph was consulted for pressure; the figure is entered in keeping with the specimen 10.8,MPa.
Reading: 1.25,MPa
